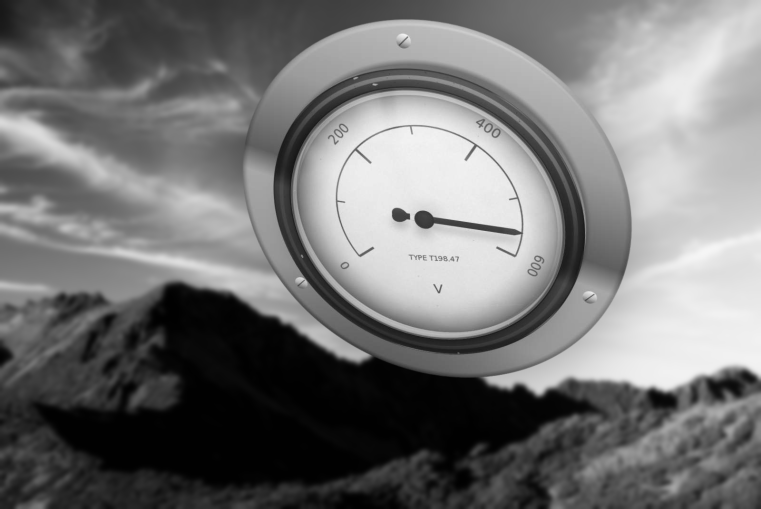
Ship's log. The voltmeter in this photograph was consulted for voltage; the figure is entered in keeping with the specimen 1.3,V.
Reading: 550,V
